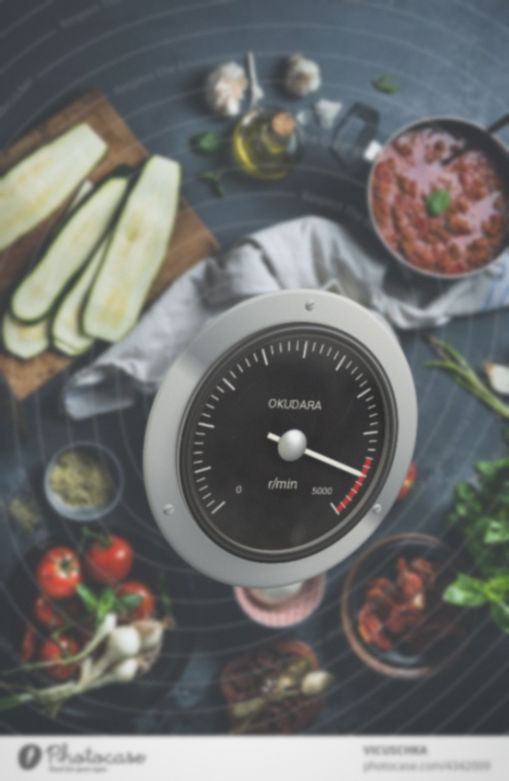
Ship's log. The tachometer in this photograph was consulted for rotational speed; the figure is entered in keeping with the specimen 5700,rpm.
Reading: 4500,rpm
